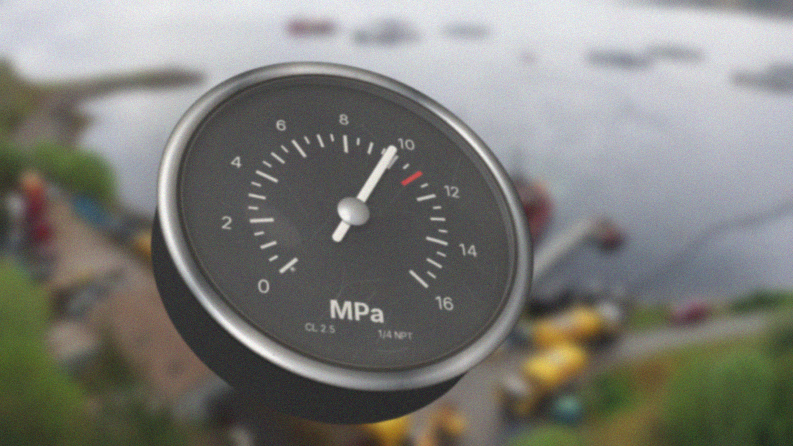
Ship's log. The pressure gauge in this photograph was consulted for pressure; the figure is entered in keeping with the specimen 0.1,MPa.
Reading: 9.75,MPa
